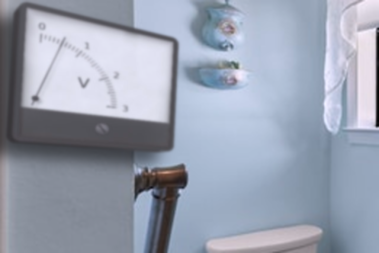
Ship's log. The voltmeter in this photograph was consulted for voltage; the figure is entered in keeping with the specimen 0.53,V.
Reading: 0.5,V
